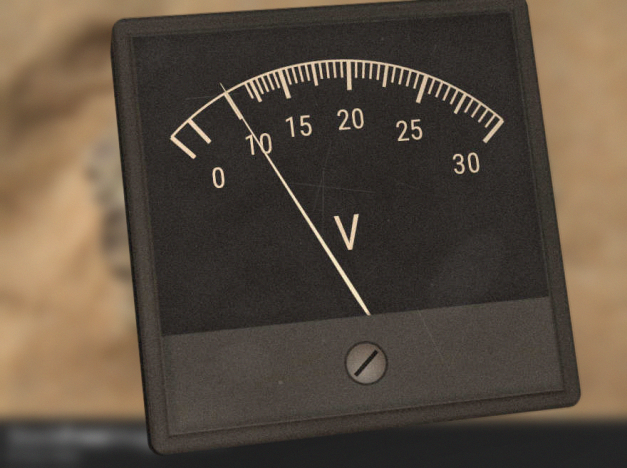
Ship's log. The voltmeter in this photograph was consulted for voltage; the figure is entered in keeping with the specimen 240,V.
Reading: 10,V
